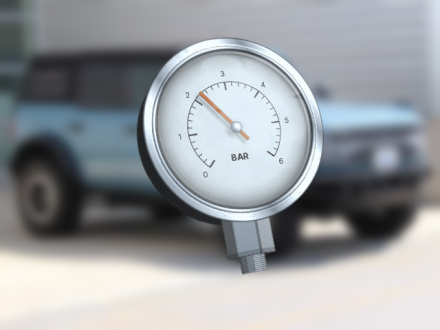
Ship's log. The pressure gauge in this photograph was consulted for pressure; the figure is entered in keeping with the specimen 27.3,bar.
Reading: 2.2,bar
